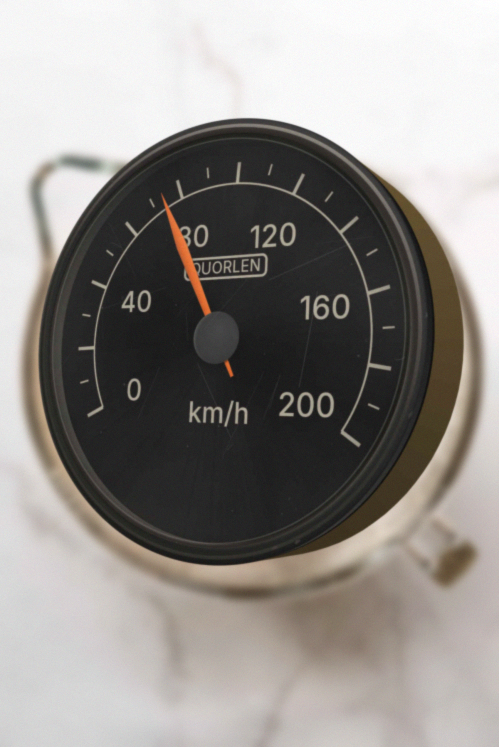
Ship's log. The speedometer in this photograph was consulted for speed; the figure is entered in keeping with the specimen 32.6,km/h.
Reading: 75,km/h
